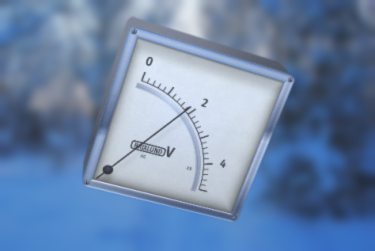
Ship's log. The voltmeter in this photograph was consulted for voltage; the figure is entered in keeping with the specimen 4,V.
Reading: 1.8,V
